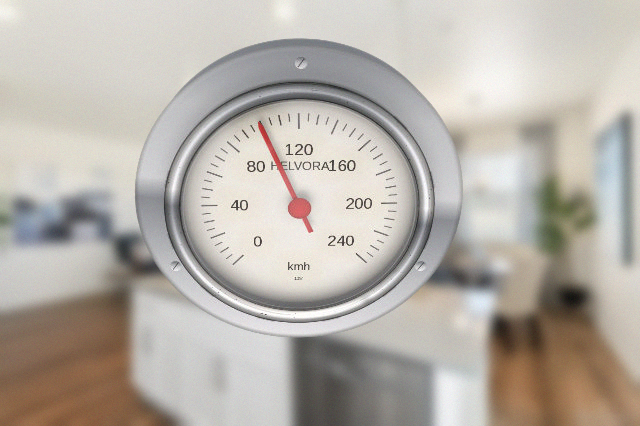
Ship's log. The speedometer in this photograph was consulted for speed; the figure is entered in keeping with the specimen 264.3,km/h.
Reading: 100,km/h
